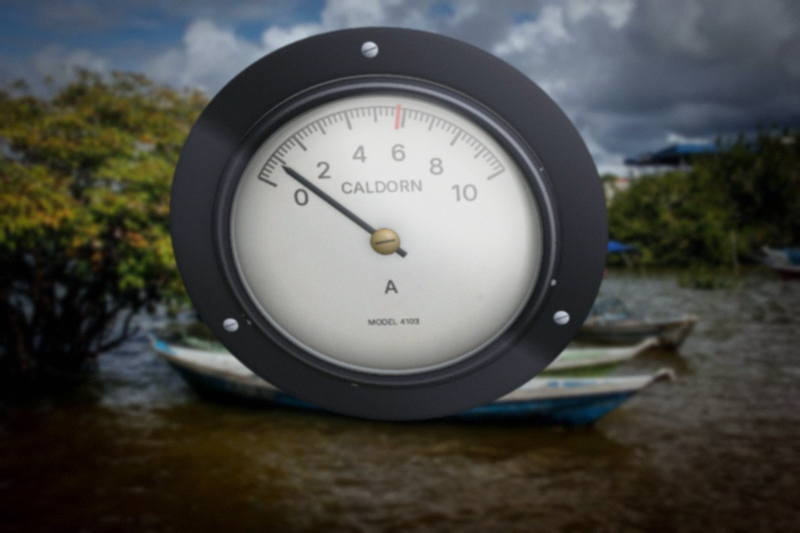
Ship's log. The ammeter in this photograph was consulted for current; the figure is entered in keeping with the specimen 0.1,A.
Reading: 1,A
